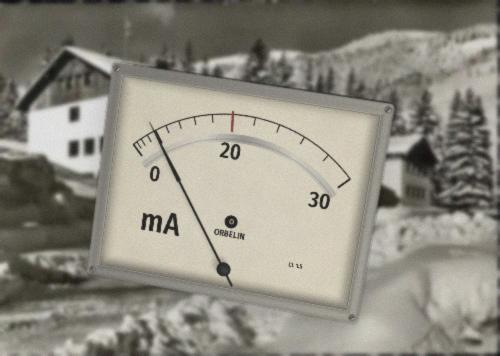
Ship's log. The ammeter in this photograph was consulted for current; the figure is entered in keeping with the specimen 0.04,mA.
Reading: 10,mA
